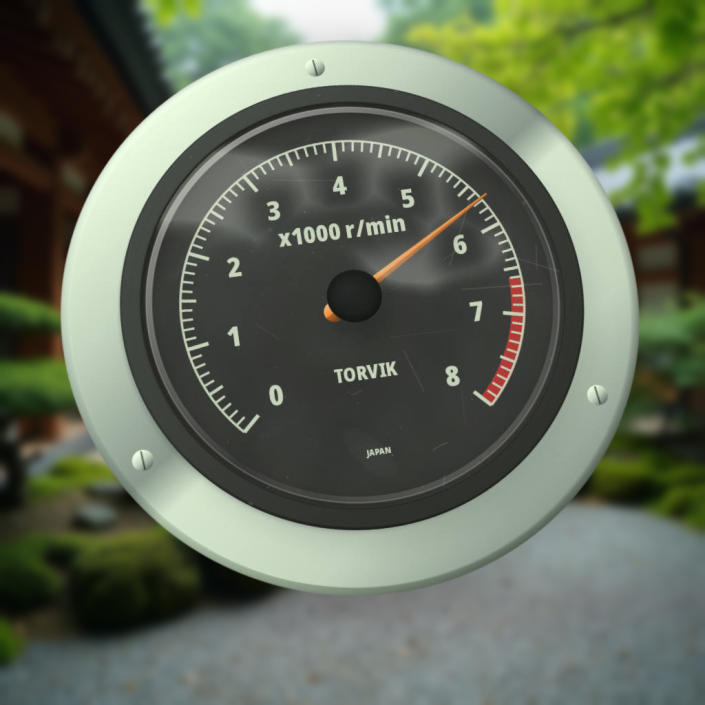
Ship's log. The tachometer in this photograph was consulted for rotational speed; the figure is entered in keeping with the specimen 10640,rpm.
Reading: 5700,rpm
